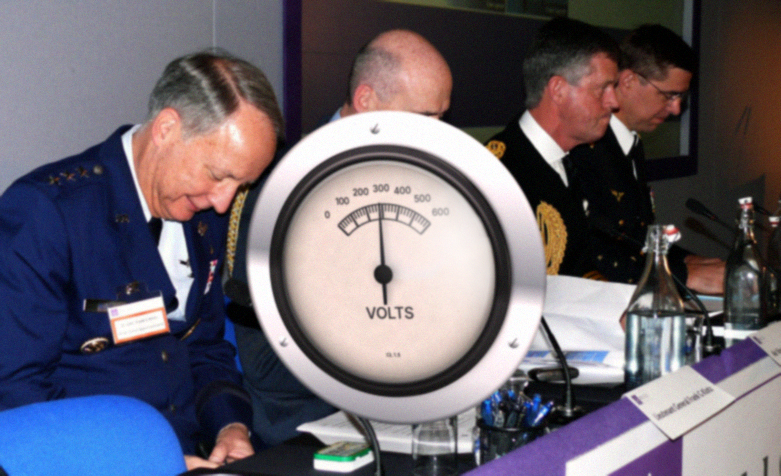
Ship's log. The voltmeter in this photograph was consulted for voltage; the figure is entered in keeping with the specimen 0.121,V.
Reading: 300,V
